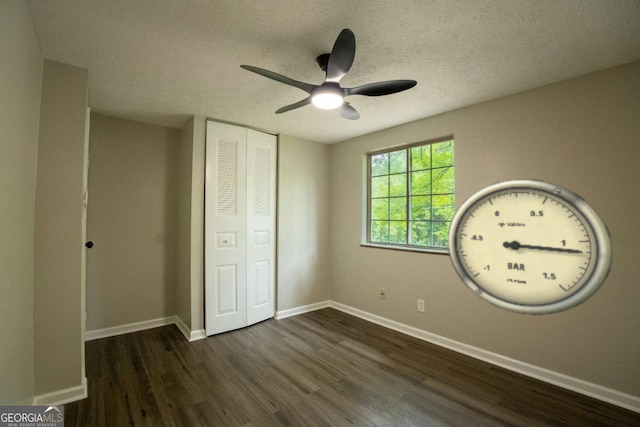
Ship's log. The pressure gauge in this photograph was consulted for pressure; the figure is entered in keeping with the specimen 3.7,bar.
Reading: 1.1,bar
